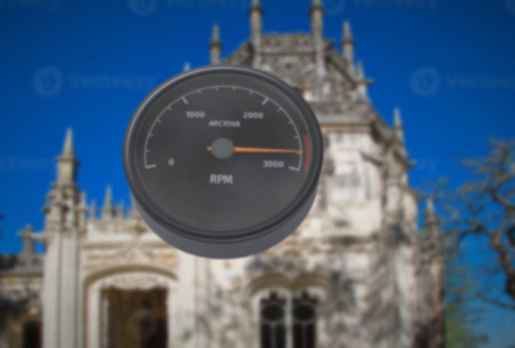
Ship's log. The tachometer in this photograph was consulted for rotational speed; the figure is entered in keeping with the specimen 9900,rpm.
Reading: 2800,rpm
